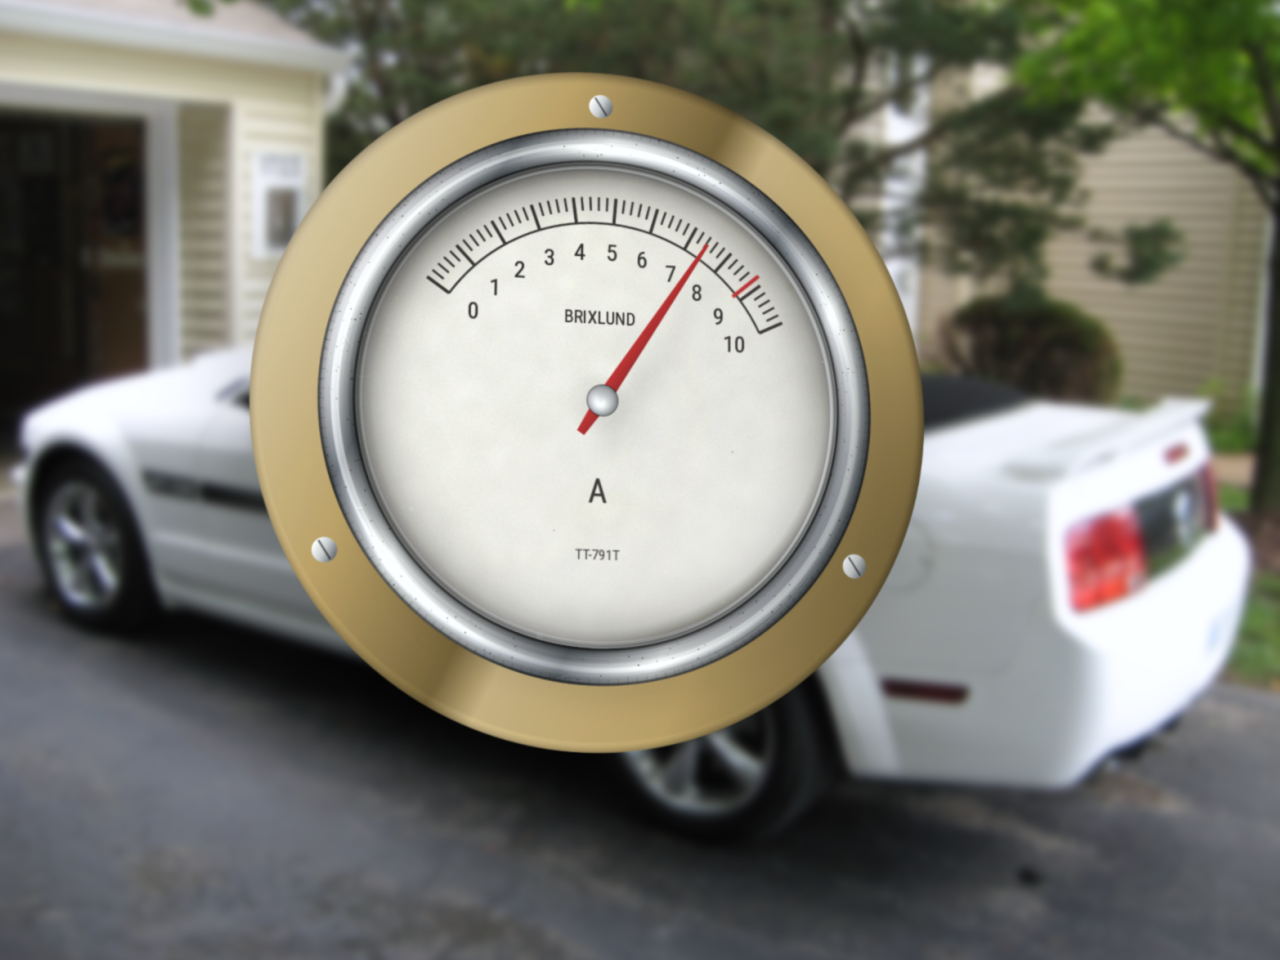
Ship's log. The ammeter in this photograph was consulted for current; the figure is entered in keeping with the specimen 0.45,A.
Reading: 7.4,A
